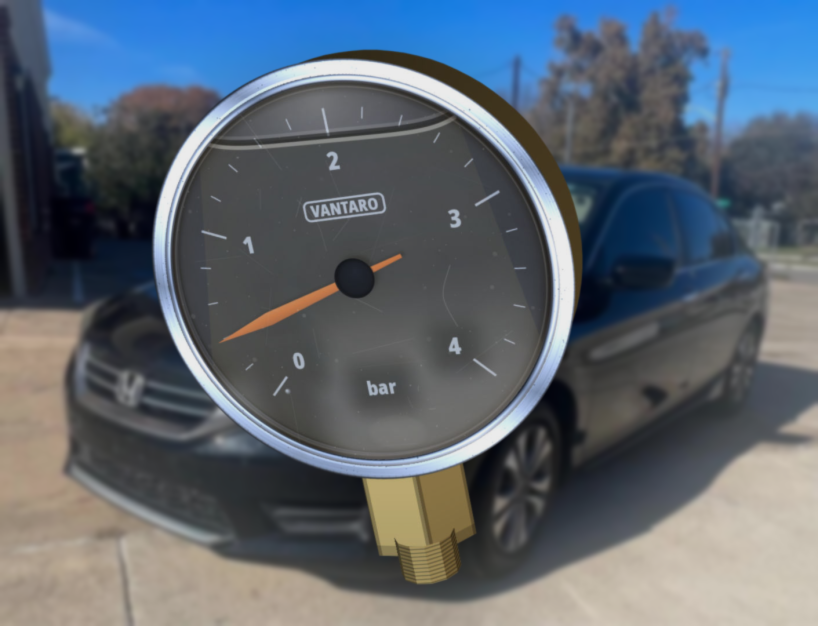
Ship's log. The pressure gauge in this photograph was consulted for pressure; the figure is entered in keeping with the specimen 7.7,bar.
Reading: 0.4,bar
